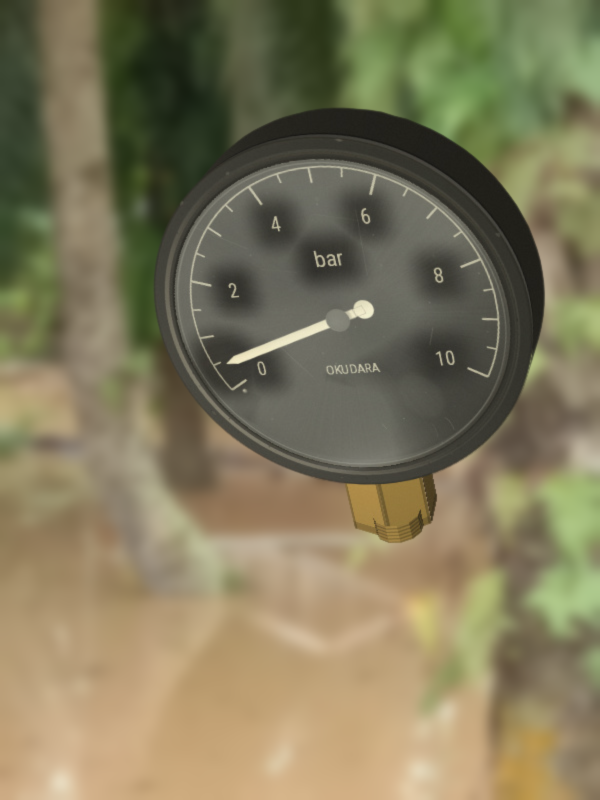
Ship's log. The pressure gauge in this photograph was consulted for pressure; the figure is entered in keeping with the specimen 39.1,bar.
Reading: 0.5,bar
